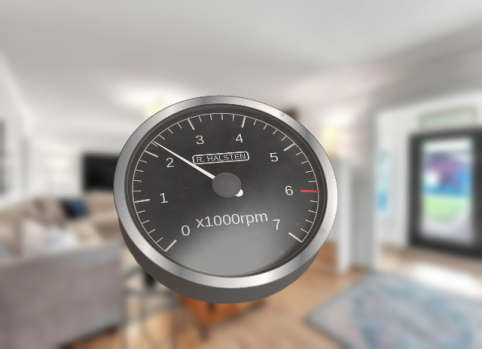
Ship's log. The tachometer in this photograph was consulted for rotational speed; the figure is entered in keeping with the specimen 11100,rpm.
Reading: 2200,rpm
